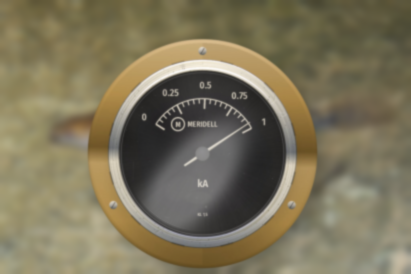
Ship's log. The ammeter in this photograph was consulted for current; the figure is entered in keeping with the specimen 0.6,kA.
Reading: 0.95,kA
